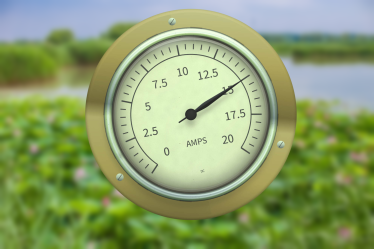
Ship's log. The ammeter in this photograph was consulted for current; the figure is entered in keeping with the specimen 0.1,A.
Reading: 15,A
